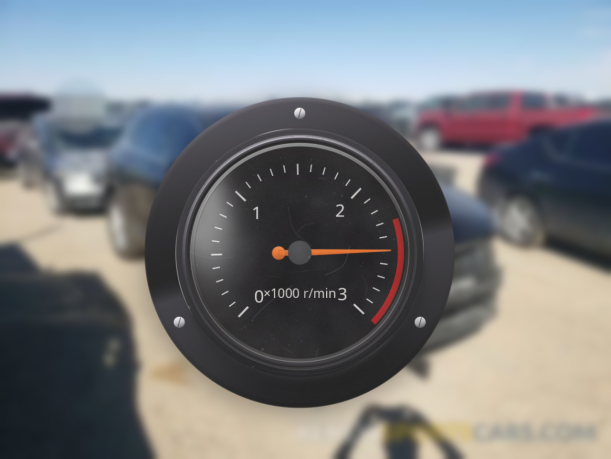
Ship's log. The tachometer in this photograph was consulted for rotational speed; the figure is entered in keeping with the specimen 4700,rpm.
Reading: 2500,rpm
